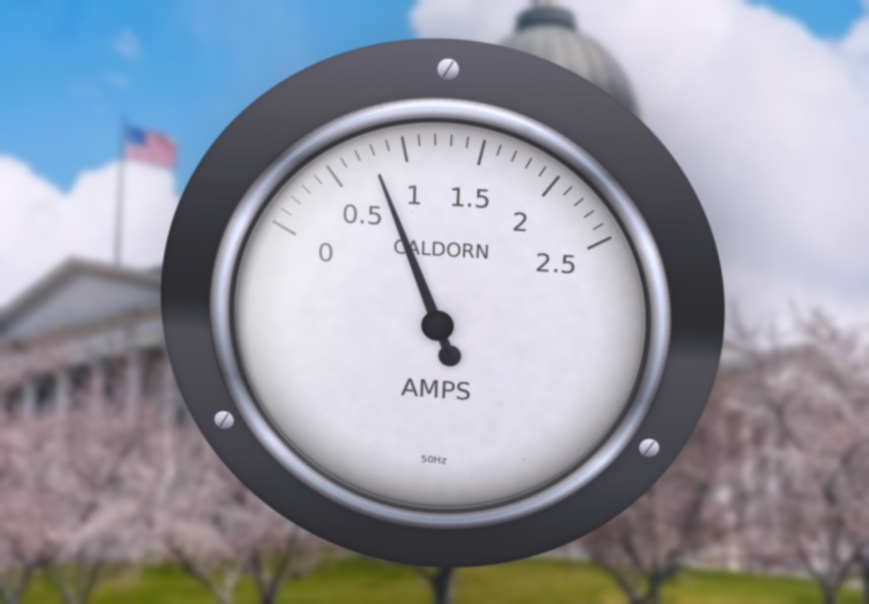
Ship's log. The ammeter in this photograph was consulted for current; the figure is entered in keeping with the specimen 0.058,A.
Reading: 0.8,A
